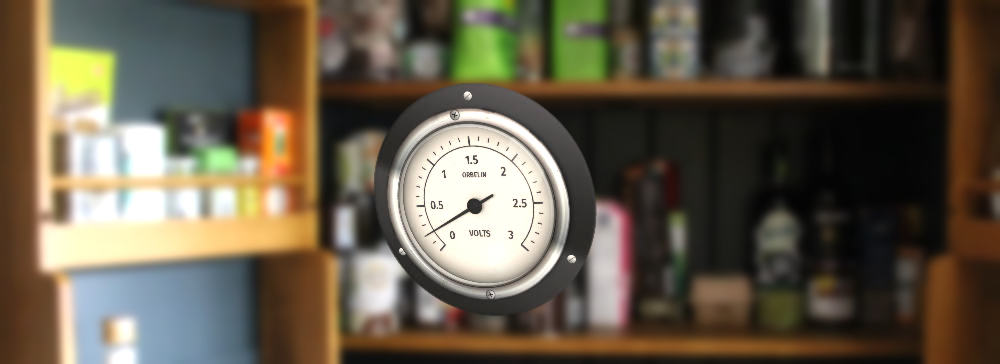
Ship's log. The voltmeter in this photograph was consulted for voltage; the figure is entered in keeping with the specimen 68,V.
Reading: 0.2,V
